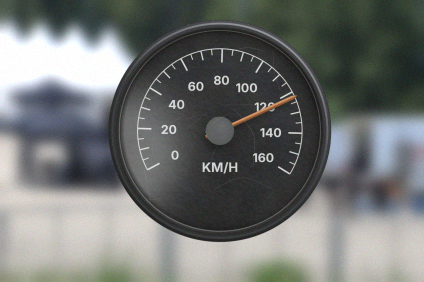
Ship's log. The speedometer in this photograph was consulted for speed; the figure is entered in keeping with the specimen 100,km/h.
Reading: 122.5,km/h
